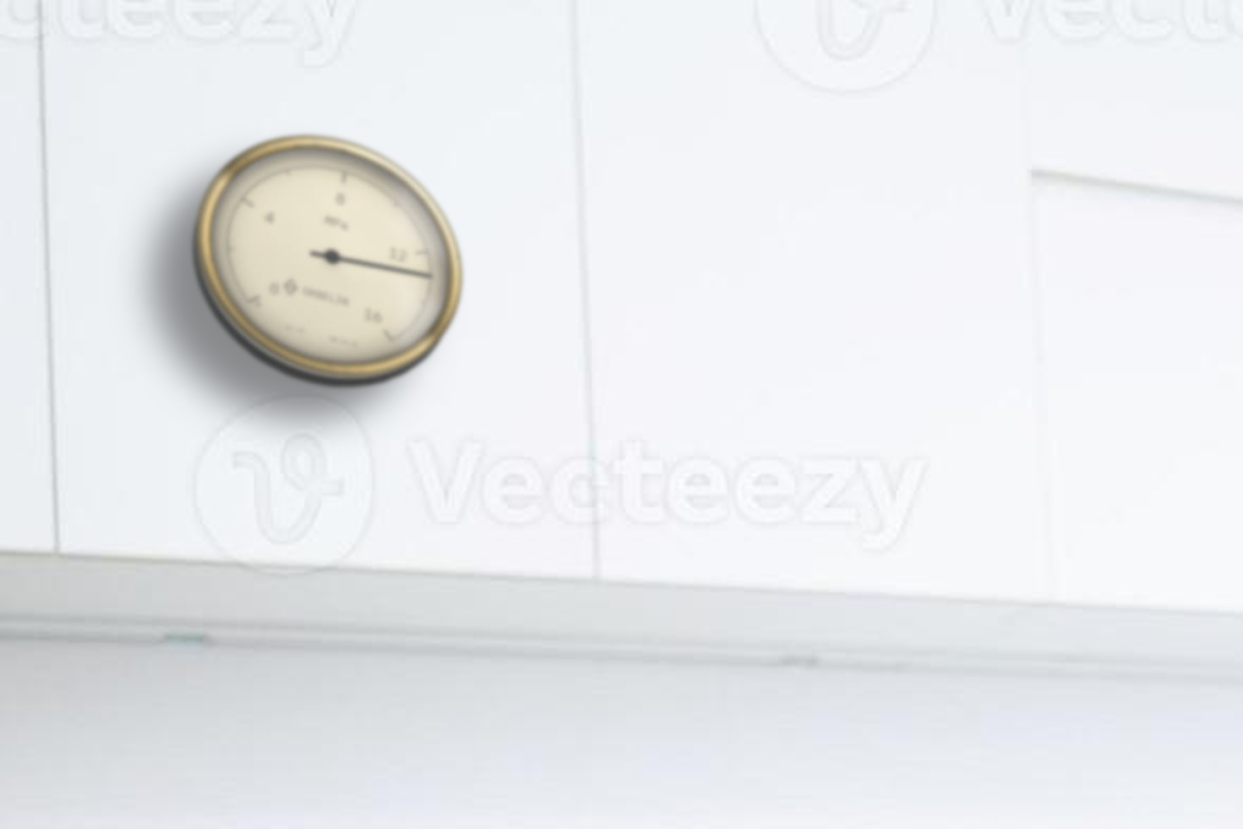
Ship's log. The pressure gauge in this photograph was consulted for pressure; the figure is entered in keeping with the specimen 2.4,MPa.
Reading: 13,MPa
